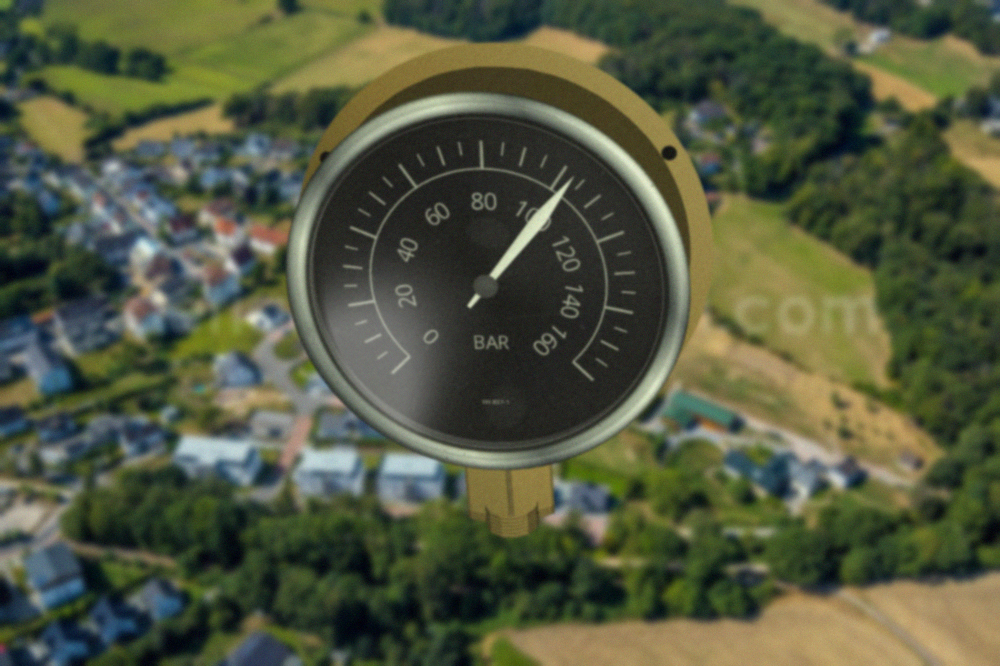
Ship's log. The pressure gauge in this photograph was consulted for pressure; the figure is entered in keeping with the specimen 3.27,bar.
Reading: 102.5,bar
